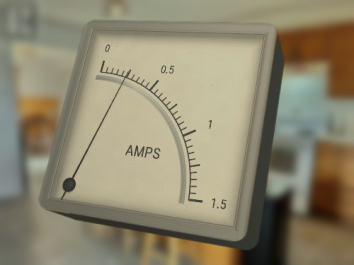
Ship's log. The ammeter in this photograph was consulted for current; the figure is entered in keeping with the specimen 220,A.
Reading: 0.25,A
